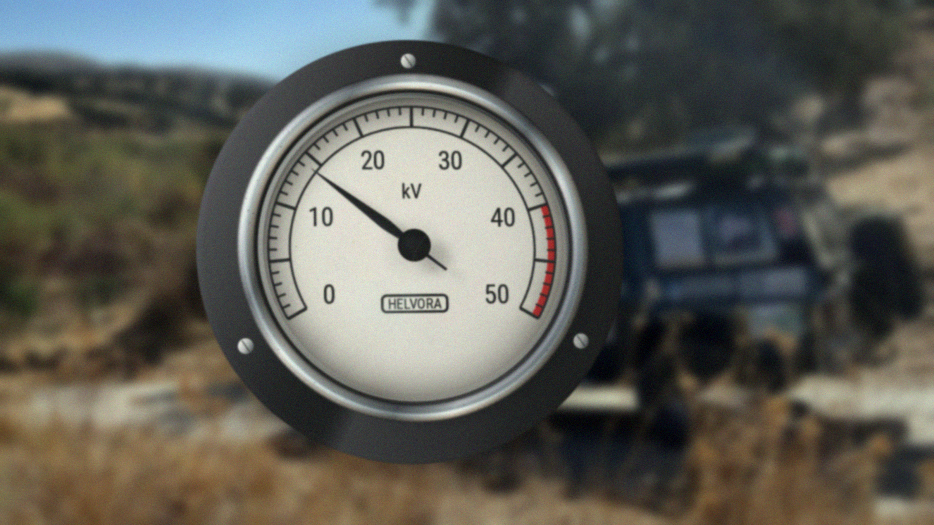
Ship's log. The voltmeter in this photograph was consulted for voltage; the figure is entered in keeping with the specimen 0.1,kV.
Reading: 14,kV
